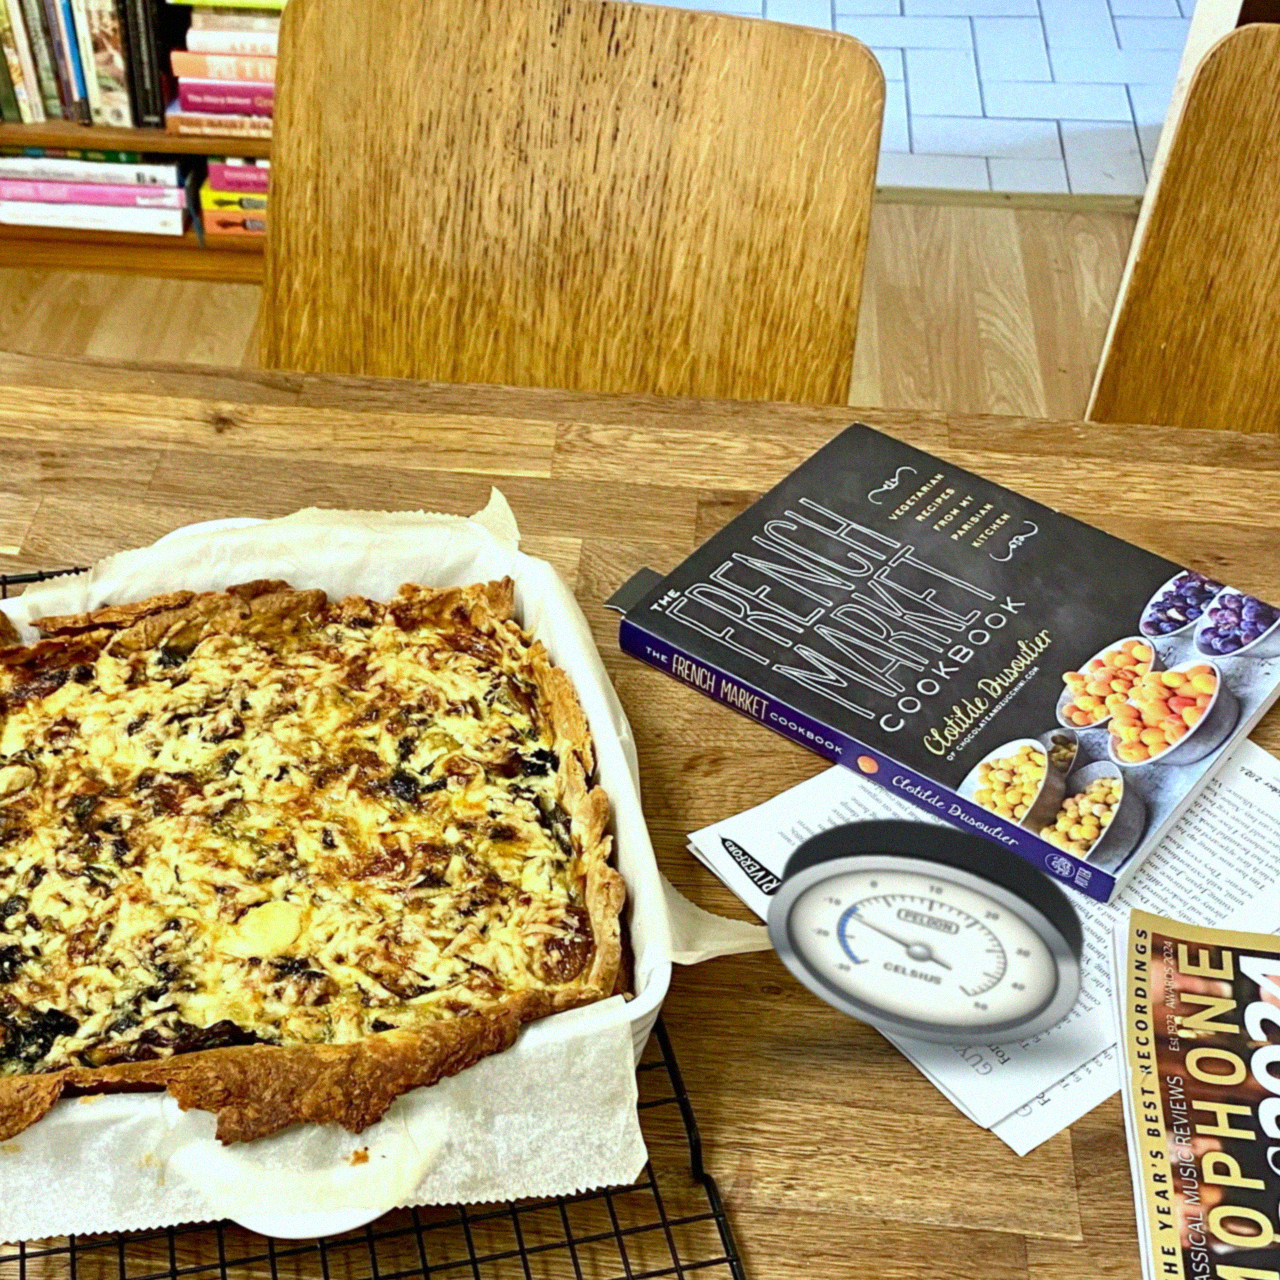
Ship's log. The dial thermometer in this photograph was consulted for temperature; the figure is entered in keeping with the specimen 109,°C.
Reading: -10,°C
